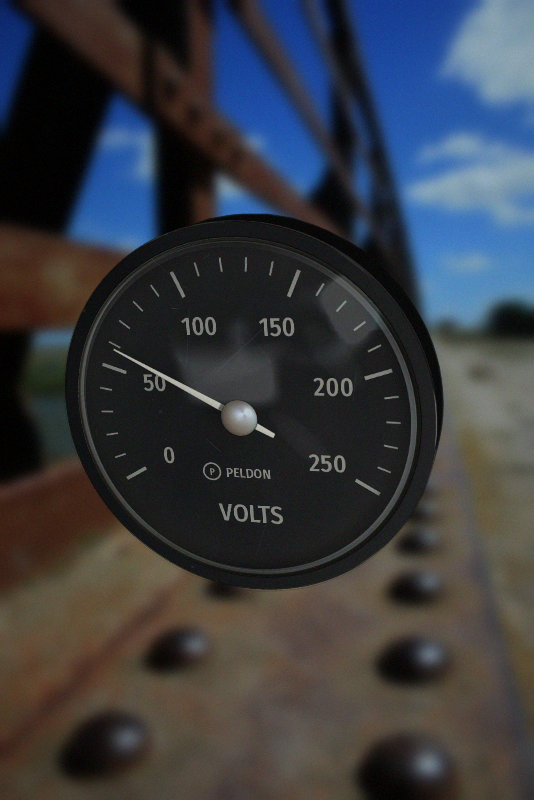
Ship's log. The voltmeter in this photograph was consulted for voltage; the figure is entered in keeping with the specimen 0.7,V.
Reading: 60,V
